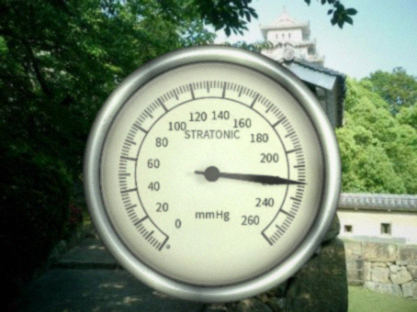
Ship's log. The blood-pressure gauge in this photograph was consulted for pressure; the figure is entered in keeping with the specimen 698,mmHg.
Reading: 220,mmHg
